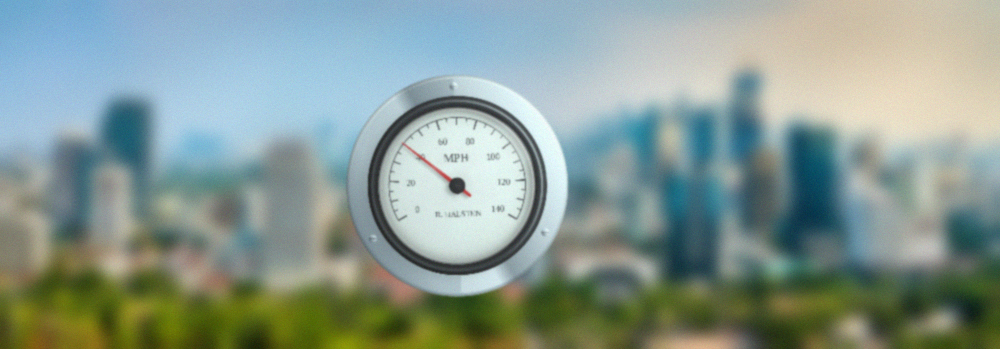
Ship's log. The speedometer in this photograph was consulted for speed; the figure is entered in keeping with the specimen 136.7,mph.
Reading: 40,mph
